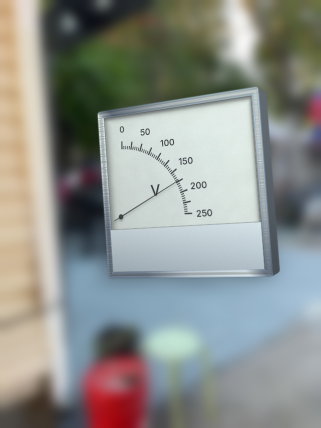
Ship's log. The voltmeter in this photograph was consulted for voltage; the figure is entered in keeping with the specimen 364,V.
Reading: 175,V
